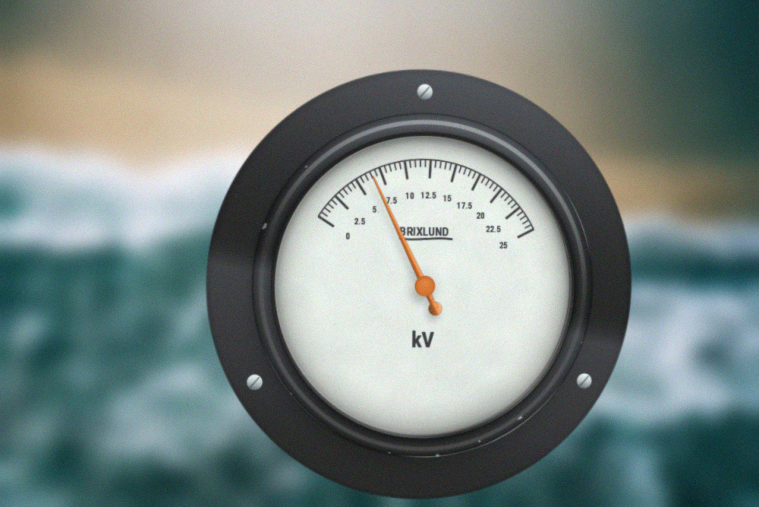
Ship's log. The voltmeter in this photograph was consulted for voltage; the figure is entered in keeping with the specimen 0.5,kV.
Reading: 6.5,kV
